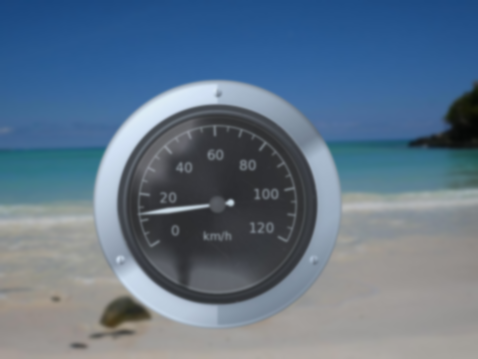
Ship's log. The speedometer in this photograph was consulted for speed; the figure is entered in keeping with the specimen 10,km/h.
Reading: 12.5,km/h
